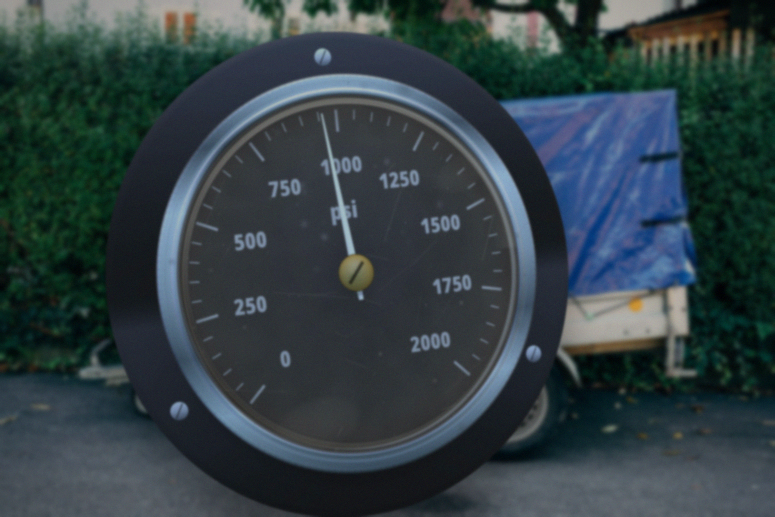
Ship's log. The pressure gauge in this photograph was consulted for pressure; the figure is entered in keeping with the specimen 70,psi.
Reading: 950,psi
